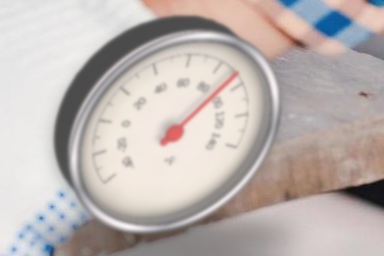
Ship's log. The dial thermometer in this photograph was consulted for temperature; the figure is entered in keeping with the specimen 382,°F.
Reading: 90,°F
